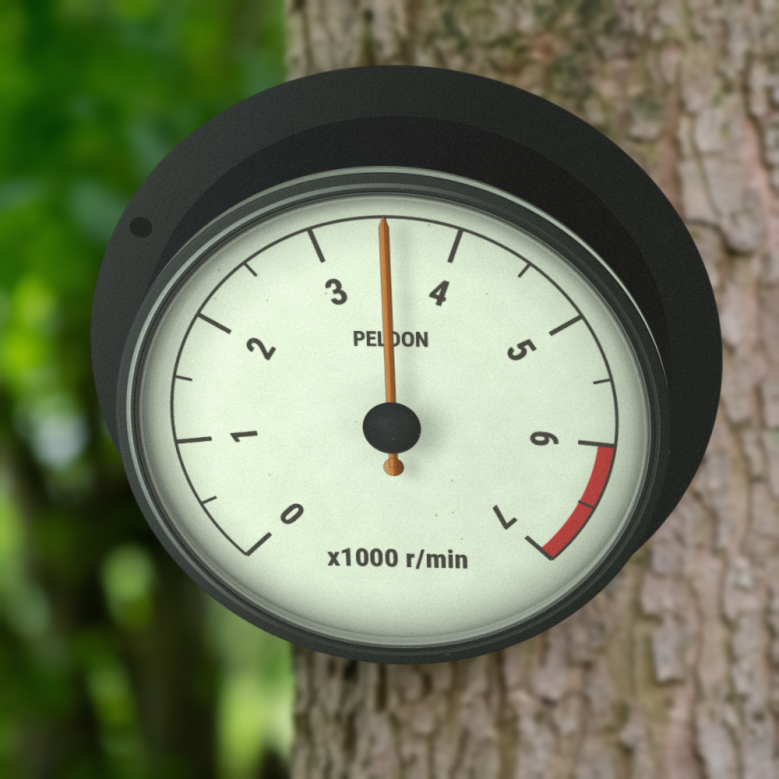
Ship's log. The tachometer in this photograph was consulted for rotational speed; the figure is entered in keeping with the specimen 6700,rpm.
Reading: 3500,rpm
